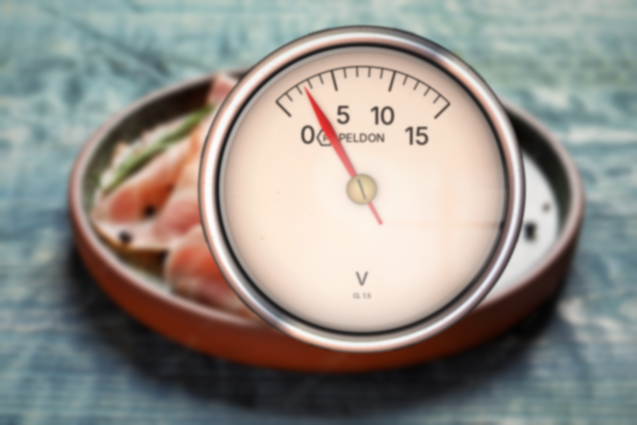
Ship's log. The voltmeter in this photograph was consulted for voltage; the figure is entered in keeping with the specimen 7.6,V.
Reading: 2.5,V
